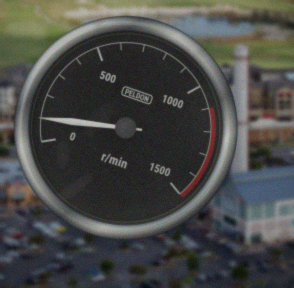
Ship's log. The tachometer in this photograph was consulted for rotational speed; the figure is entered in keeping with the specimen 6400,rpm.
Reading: 100,rpm
